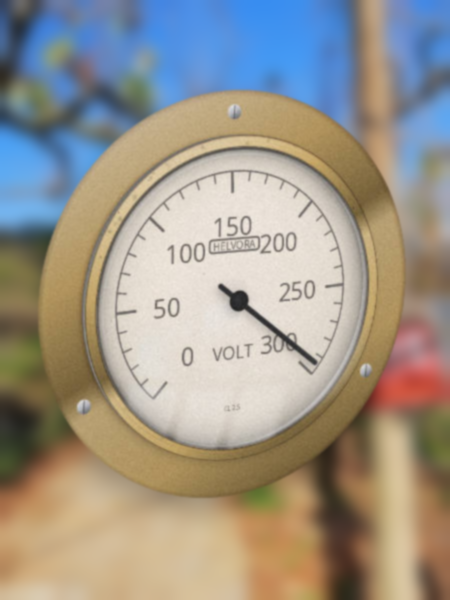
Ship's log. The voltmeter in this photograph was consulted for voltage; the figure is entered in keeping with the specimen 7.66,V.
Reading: 295,V
